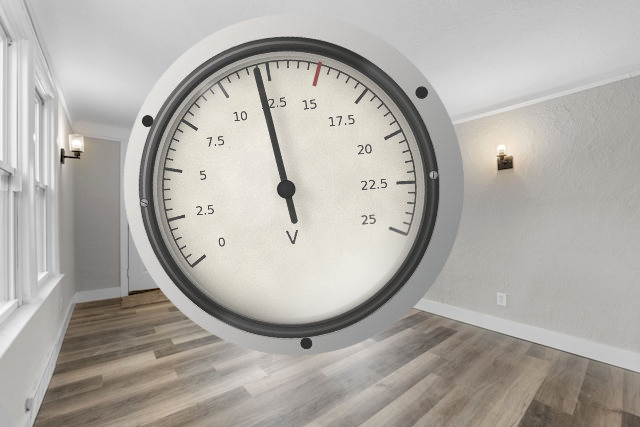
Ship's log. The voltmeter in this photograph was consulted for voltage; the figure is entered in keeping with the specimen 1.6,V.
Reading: 12,V
